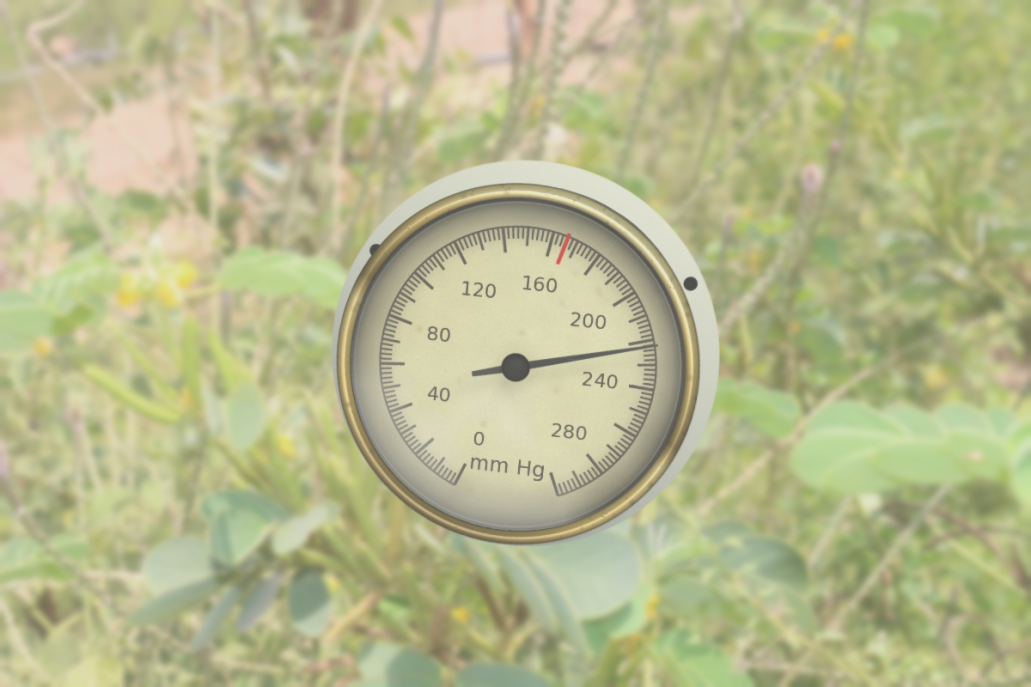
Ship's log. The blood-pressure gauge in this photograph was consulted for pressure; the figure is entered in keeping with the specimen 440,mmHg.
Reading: 222,mmHg
